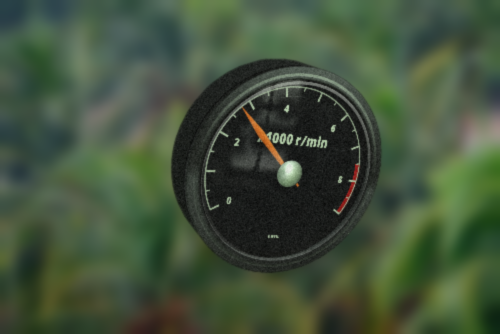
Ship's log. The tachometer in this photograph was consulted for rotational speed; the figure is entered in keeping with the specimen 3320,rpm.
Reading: 2750,rpm
